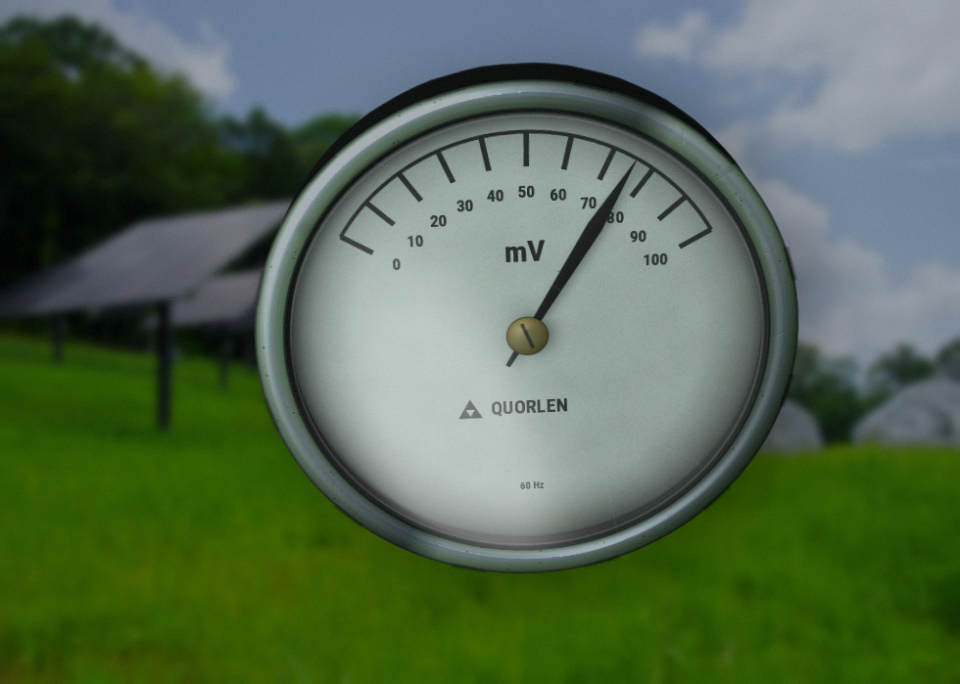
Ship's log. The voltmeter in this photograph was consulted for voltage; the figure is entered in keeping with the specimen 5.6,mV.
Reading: 75,mV
